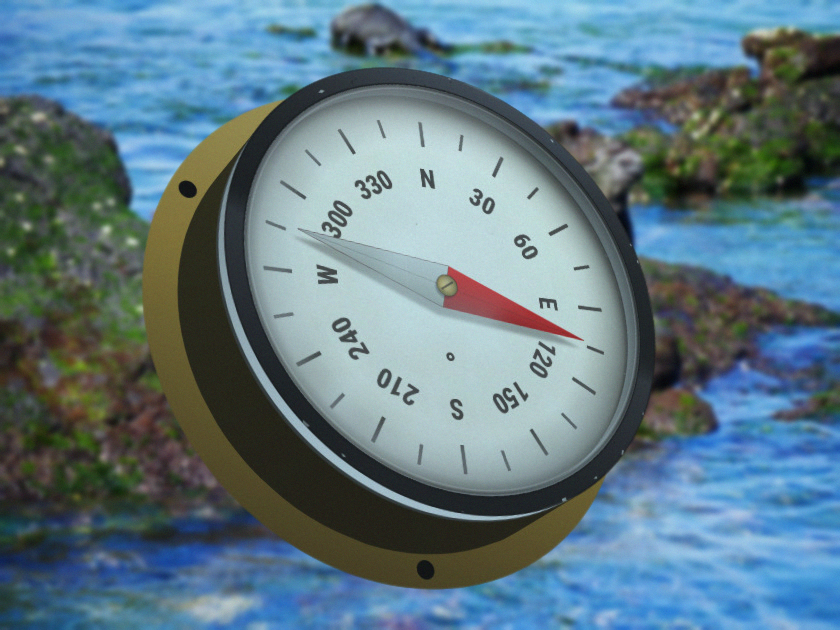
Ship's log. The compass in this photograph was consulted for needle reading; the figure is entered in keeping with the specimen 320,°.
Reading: 105,°
